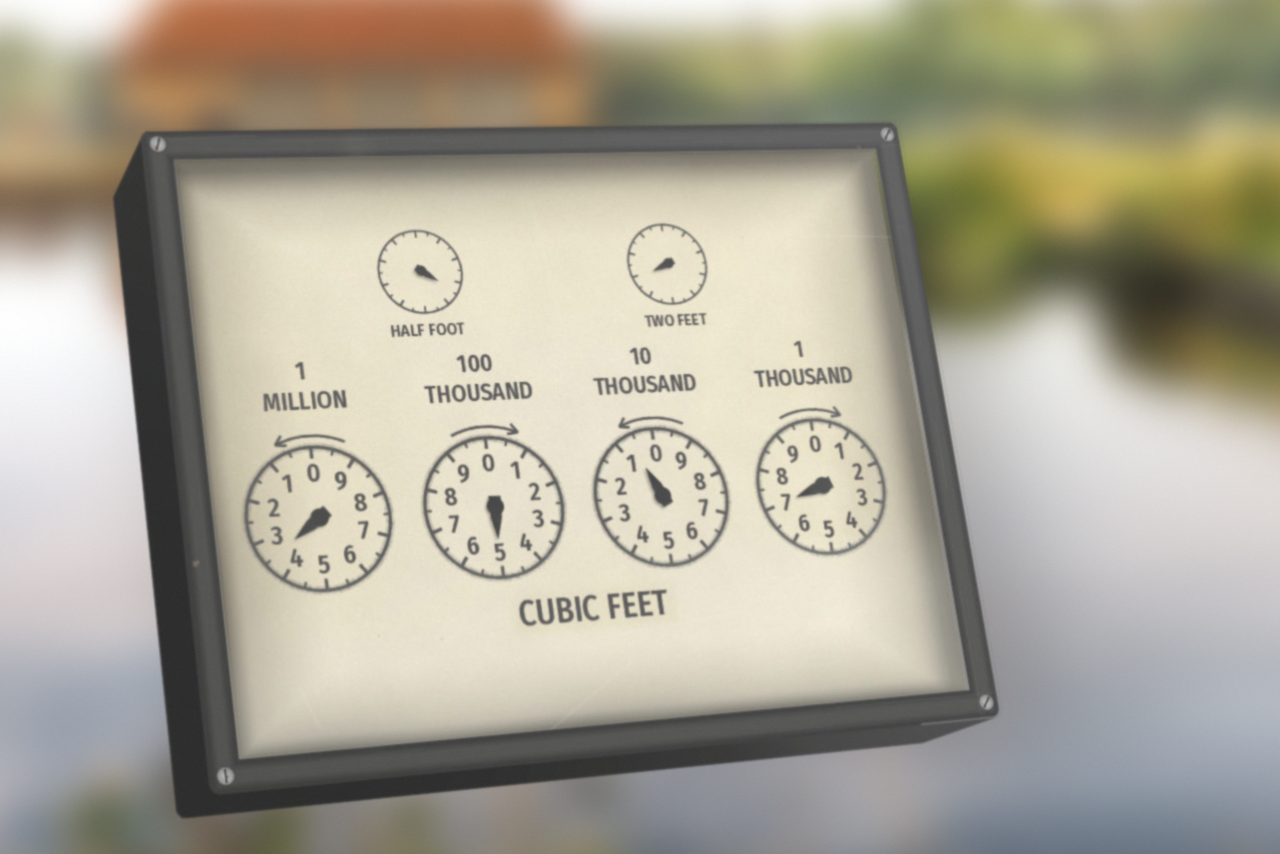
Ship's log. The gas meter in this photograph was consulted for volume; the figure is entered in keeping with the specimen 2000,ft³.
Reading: 350700,ft³
